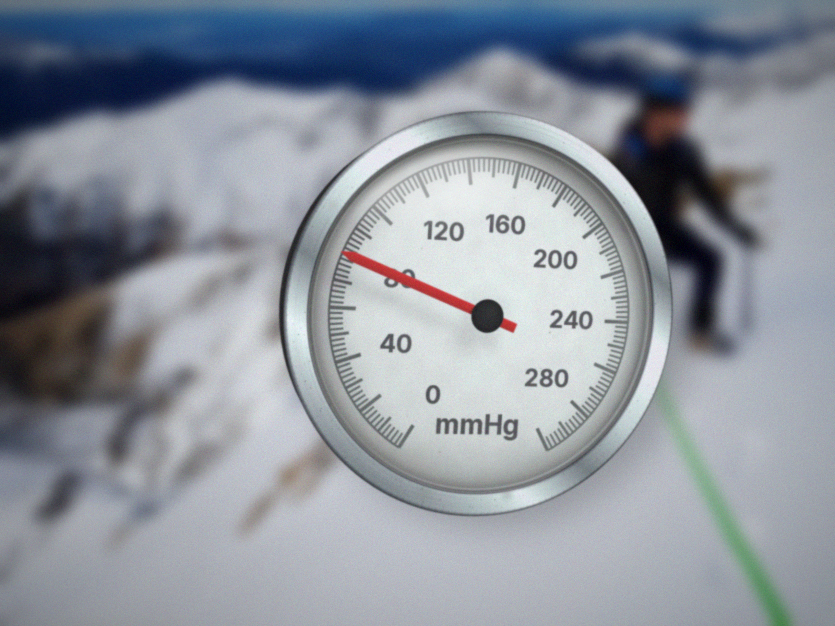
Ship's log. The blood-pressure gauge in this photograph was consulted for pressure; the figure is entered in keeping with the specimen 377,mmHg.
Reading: 80,mmHg
